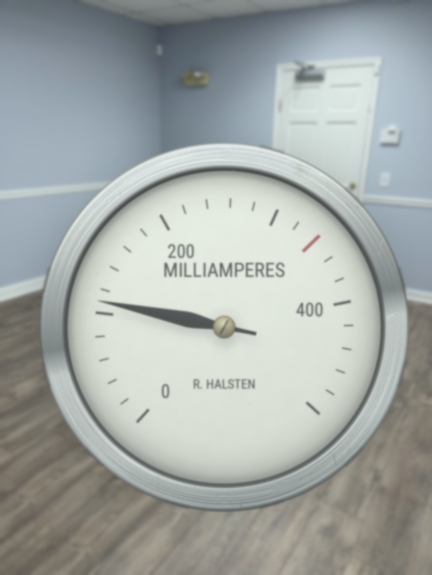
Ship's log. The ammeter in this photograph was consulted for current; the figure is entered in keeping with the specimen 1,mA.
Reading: 110,mA
